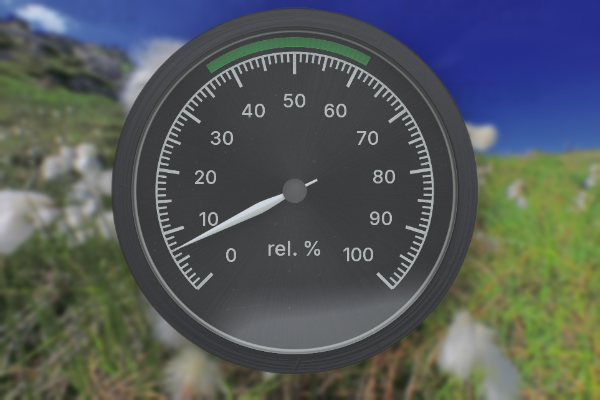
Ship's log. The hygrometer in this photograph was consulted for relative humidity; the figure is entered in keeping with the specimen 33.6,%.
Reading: 7,%
